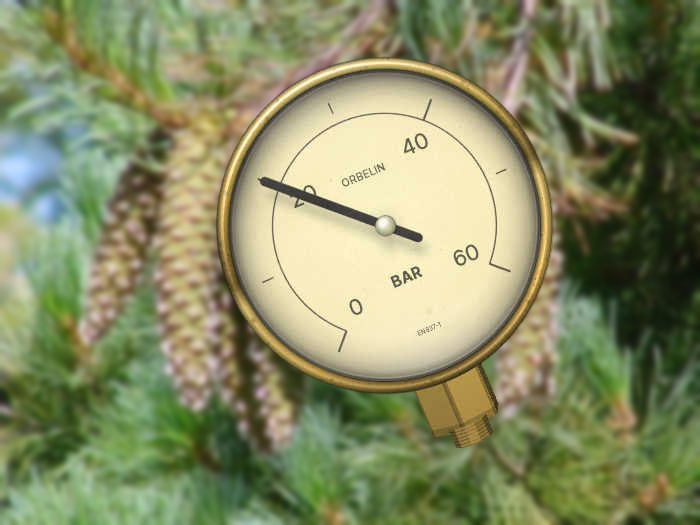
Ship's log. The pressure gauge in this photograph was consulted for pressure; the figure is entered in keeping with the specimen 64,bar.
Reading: 20,bar
